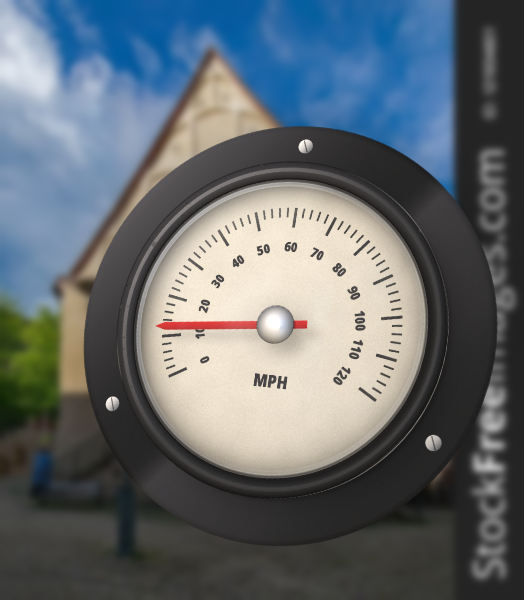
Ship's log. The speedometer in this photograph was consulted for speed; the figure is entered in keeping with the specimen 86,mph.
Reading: 12,mph
